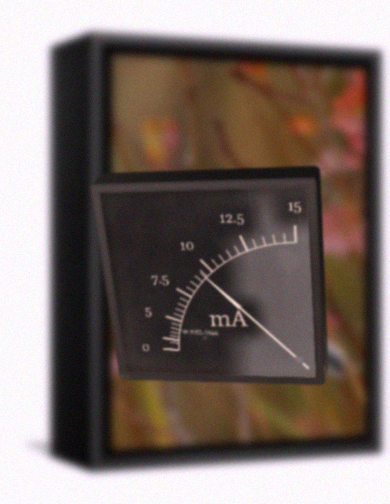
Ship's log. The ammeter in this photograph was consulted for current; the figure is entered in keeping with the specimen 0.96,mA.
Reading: 9.5,mA
